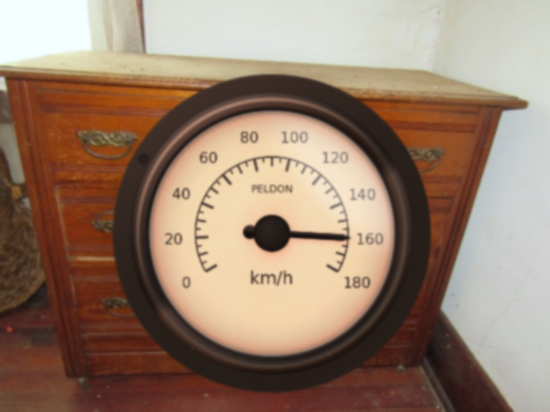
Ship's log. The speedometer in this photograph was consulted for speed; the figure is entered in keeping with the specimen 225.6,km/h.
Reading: 160,km/h
